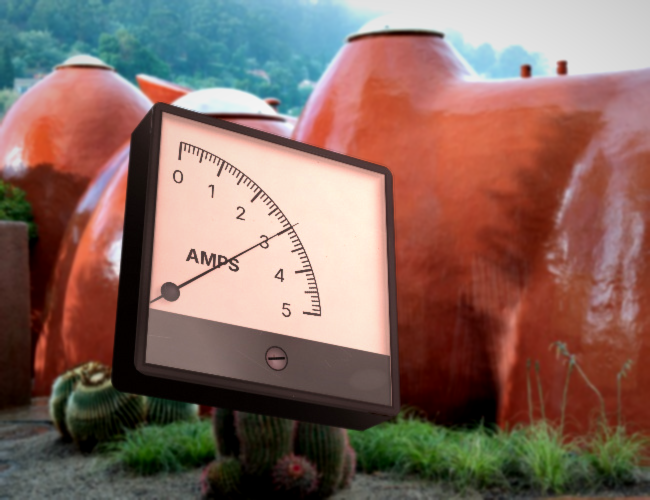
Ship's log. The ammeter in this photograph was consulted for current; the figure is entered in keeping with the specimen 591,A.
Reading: 3,A
